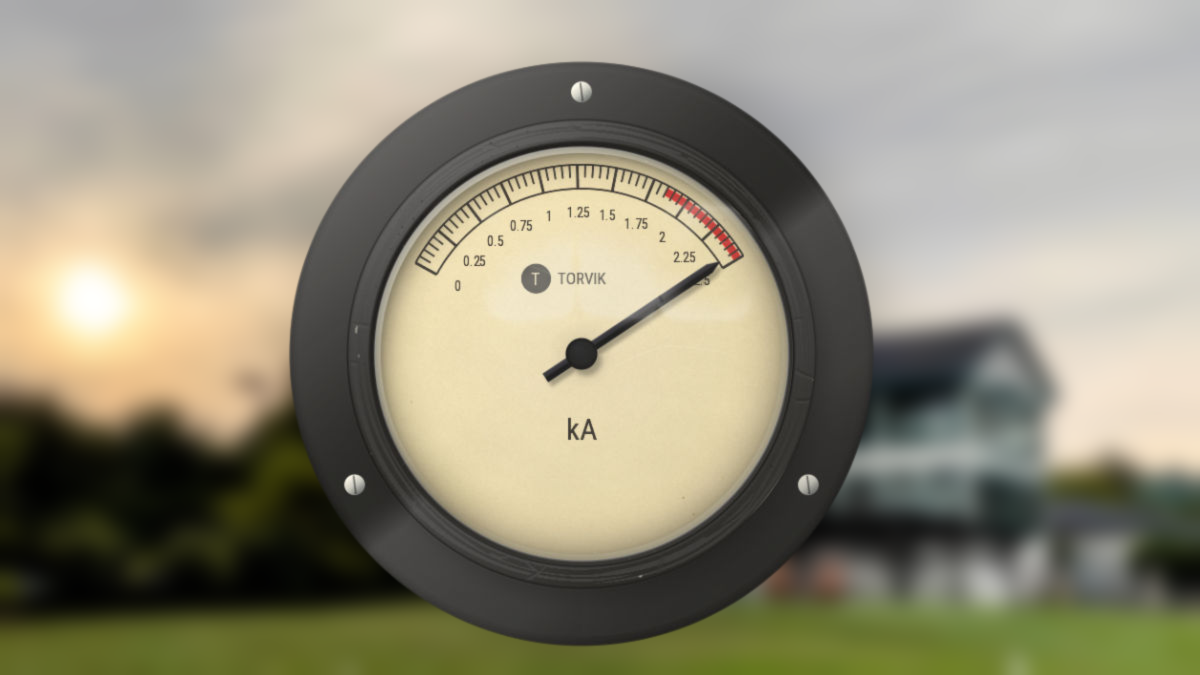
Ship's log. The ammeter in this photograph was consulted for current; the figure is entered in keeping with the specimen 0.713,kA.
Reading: 2.45,kA
